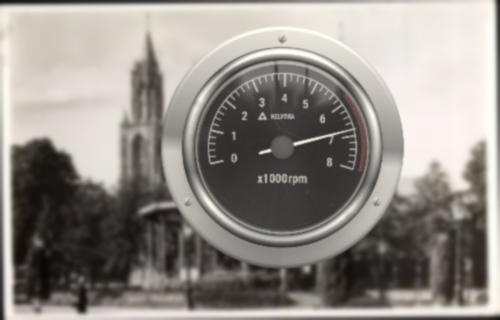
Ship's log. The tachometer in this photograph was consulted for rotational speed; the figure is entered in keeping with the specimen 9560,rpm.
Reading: 6800,rpm
